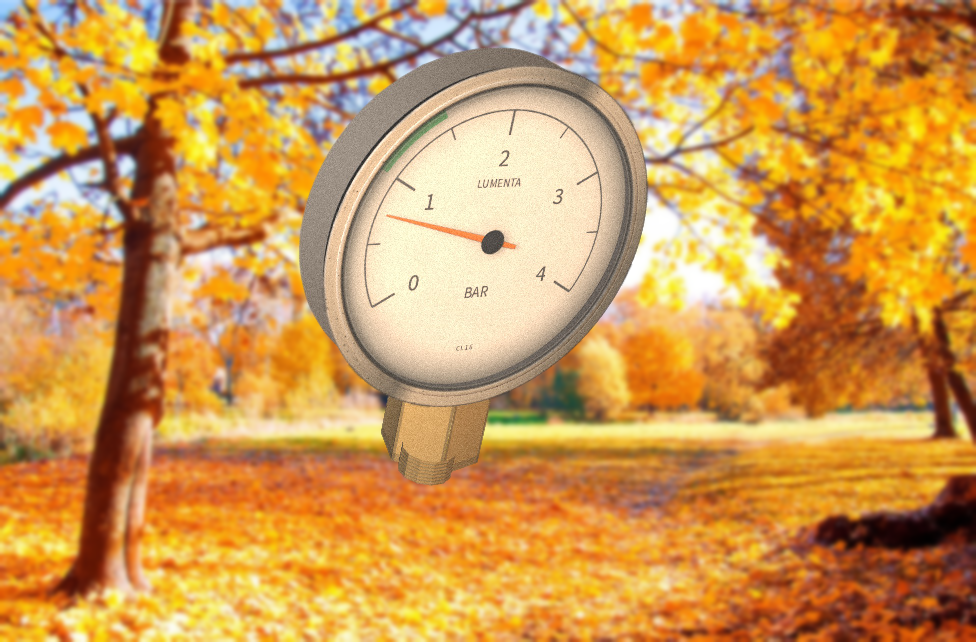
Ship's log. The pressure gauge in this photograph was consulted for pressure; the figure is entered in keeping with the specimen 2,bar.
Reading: 0.75,bar
